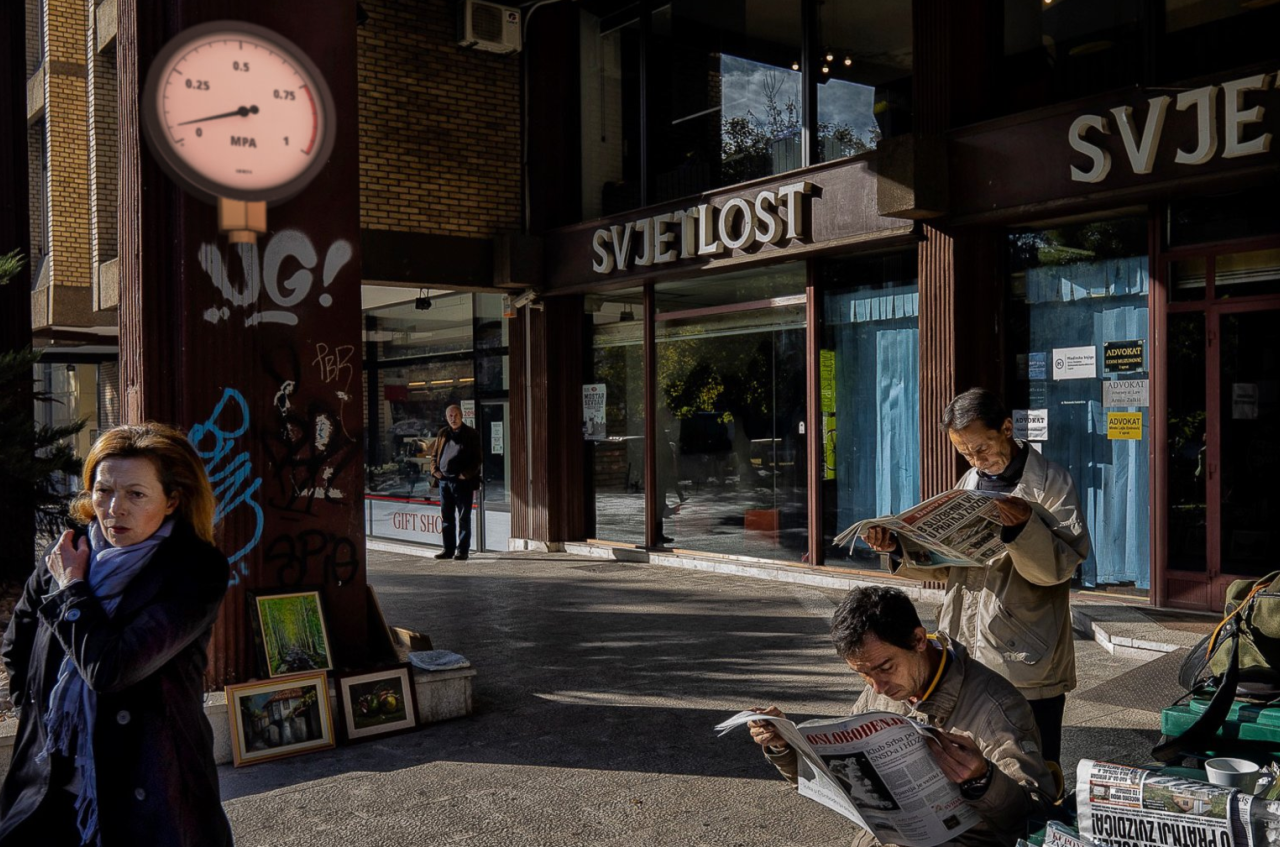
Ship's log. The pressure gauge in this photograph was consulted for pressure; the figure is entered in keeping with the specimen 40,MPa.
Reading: 0.05,MPa
